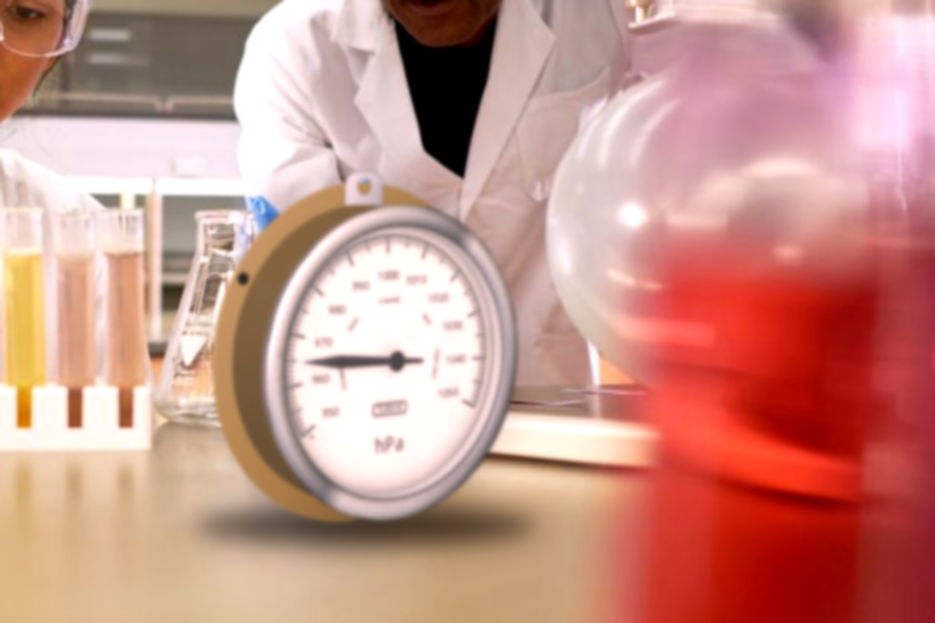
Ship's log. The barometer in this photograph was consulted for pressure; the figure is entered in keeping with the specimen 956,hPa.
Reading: 965,hPa
